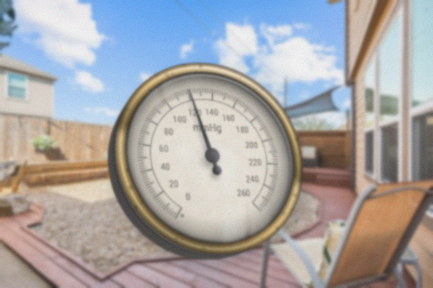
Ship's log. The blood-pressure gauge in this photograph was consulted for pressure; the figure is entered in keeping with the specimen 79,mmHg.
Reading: 120,mmHg
